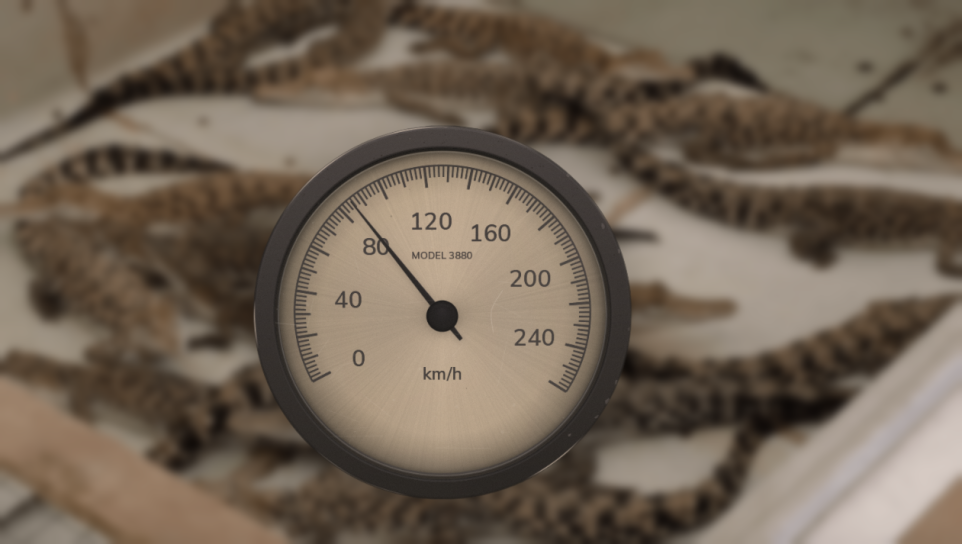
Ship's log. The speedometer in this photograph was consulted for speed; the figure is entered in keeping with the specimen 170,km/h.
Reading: 86,km/h
